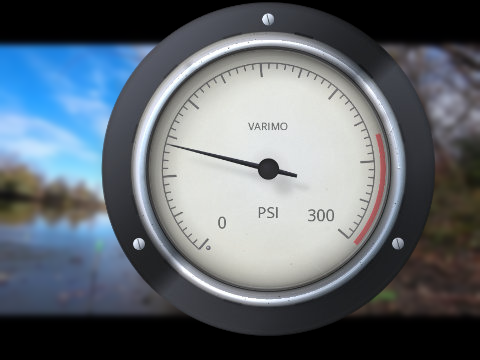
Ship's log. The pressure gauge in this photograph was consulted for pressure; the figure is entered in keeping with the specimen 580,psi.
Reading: 70,psi
